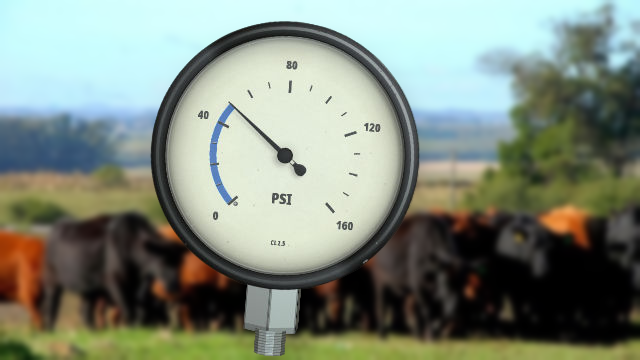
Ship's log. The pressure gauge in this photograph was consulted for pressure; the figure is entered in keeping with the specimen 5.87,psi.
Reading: 50,psi
